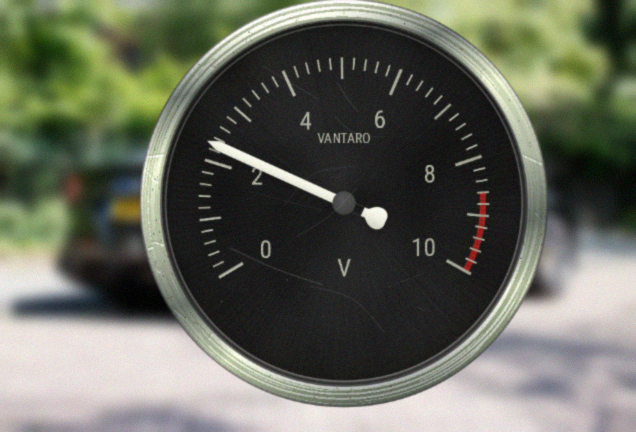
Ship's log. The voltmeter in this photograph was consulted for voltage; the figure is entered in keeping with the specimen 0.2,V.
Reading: 2.3,V
